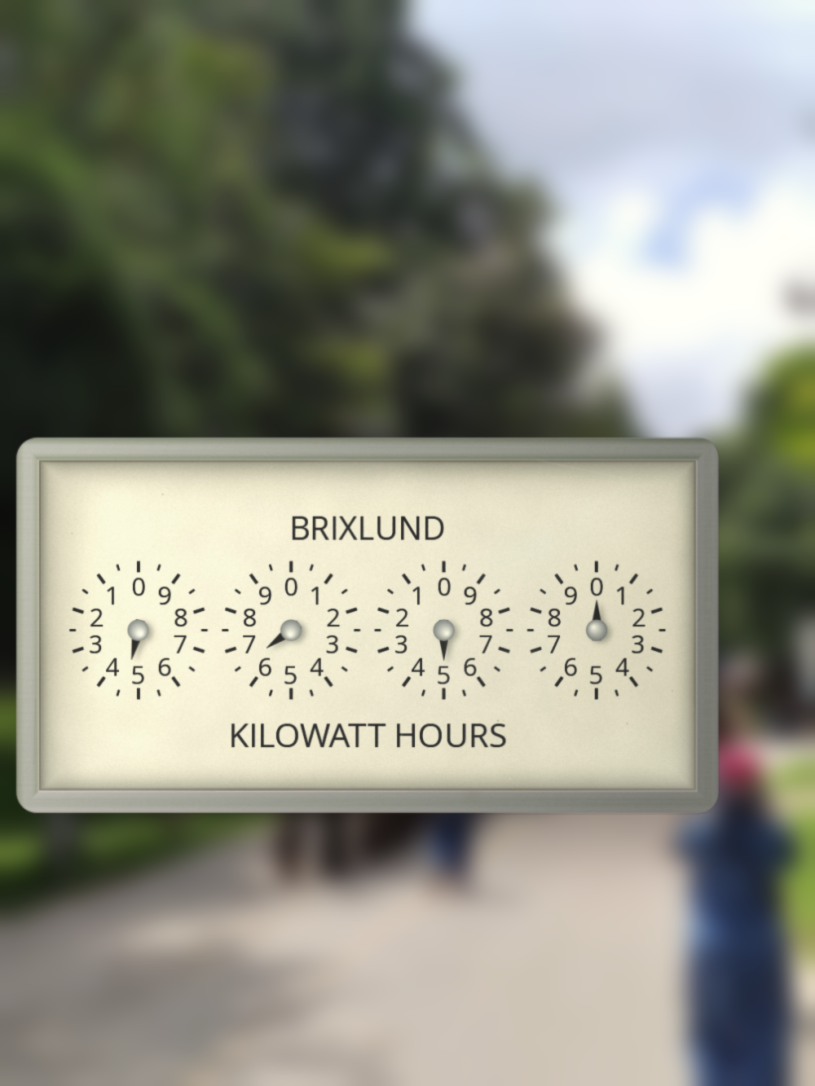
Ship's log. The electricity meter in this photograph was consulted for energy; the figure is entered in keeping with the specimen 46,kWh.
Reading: 4650,kWh
